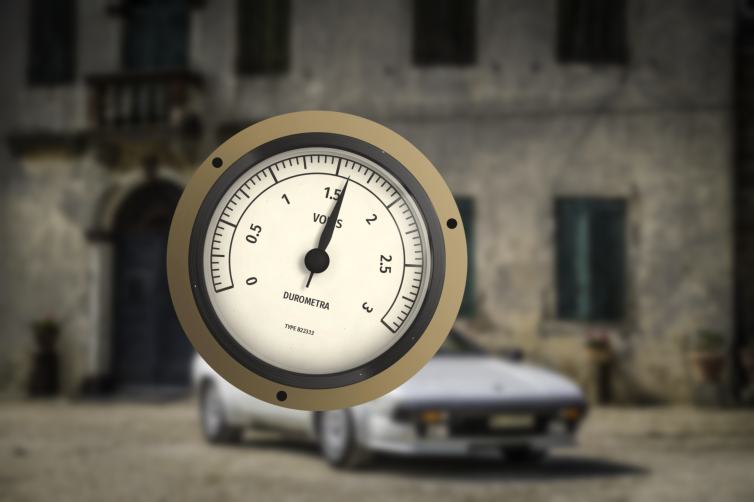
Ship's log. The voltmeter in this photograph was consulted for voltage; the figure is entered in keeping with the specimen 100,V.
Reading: 1.6,V
